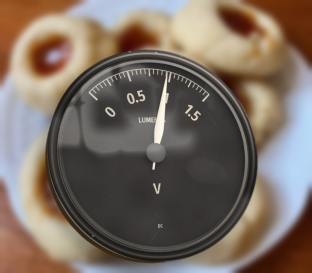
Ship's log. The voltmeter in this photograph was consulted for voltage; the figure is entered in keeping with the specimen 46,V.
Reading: 0.95,V
